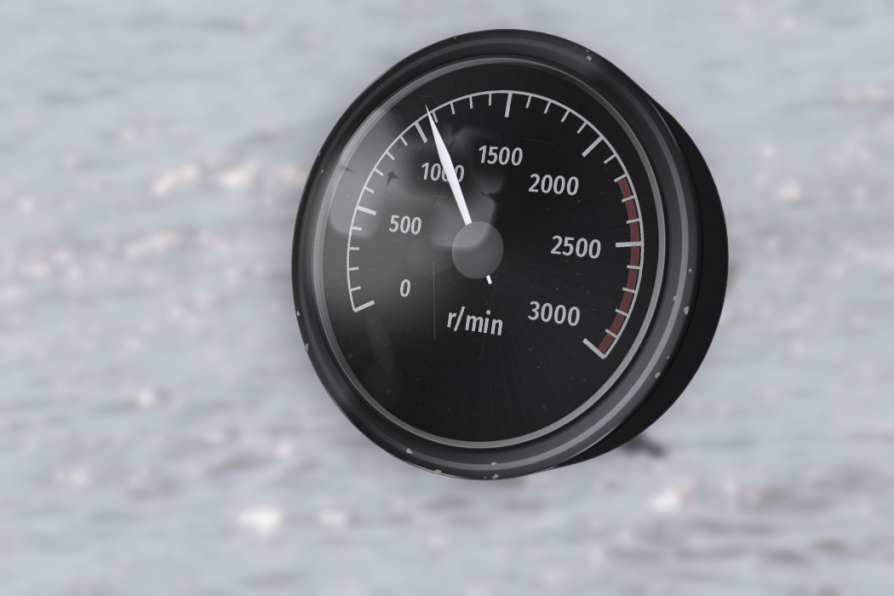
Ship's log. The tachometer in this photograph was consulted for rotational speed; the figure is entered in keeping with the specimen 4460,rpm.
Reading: 1100,rpm
